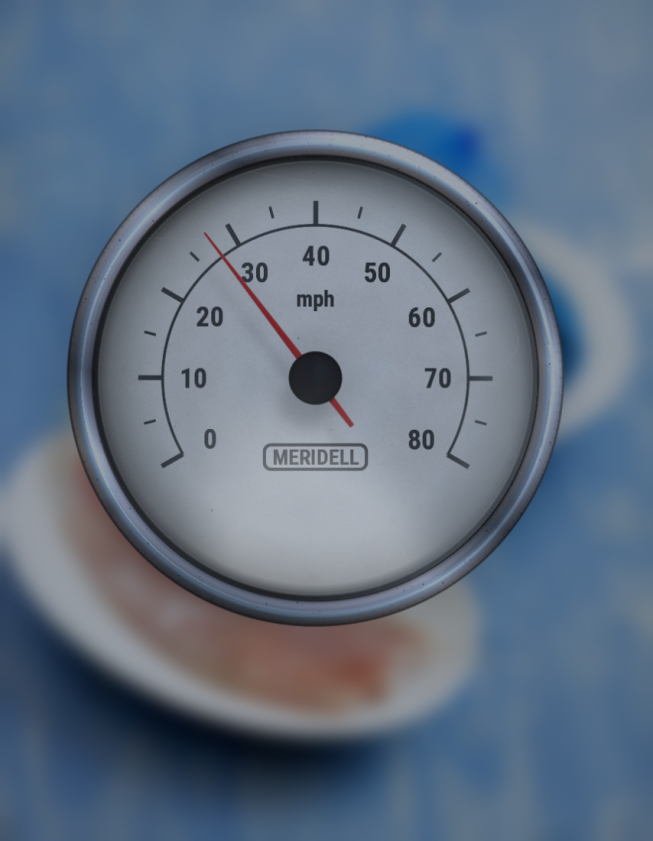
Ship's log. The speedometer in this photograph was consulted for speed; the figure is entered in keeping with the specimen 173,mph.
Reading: 27.5,mph
